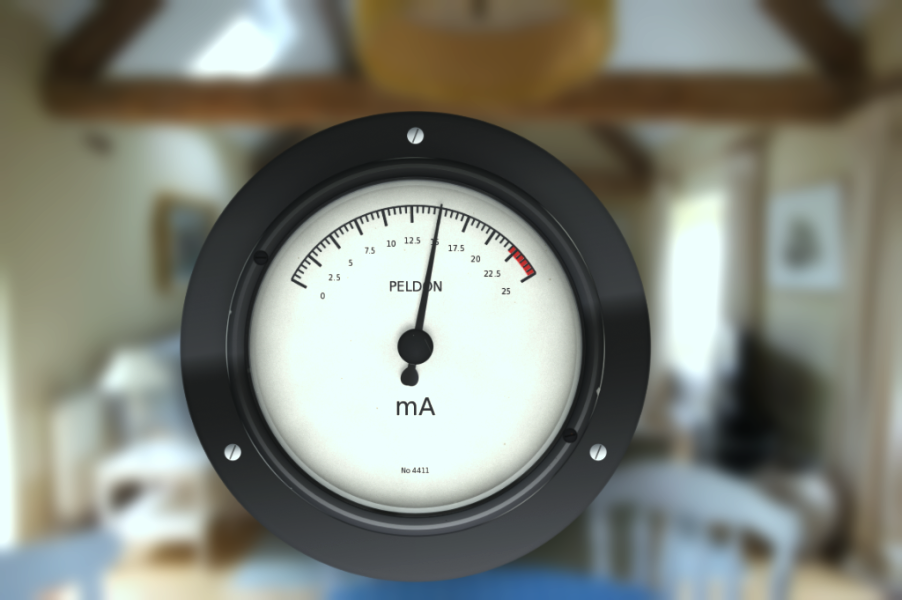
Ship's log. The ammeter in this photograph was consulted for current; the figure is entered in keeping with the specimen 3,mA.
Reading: 15,mA
